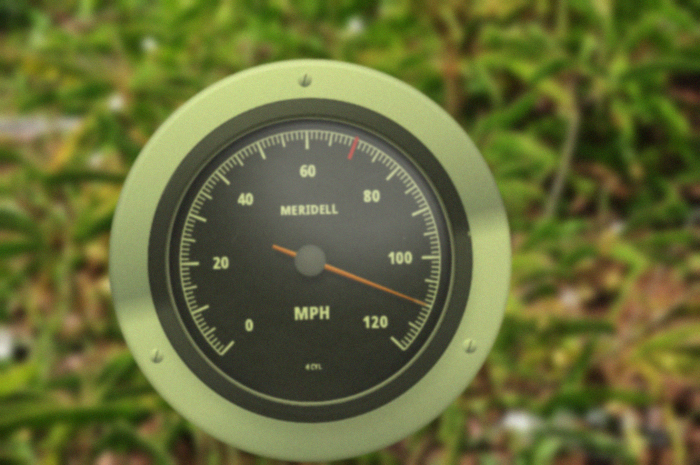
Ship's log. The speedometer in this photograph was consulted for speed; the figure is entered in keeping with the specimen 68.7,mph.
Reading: 110,mph
